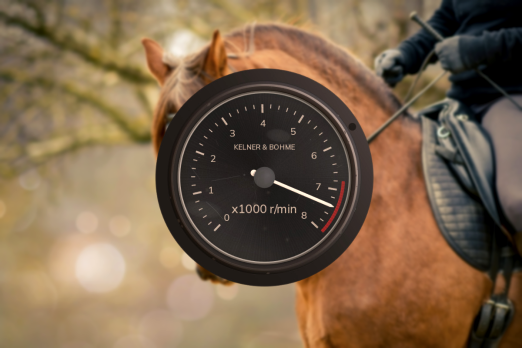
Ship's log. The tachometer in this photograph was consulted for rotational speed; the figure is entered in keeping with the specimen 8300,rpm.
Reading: 7400,rpm
